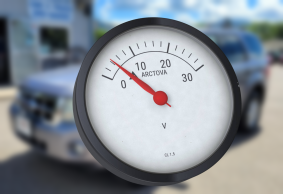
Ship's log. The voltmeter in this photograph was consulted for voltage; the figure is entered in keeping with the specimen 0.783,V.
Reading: 4,V
